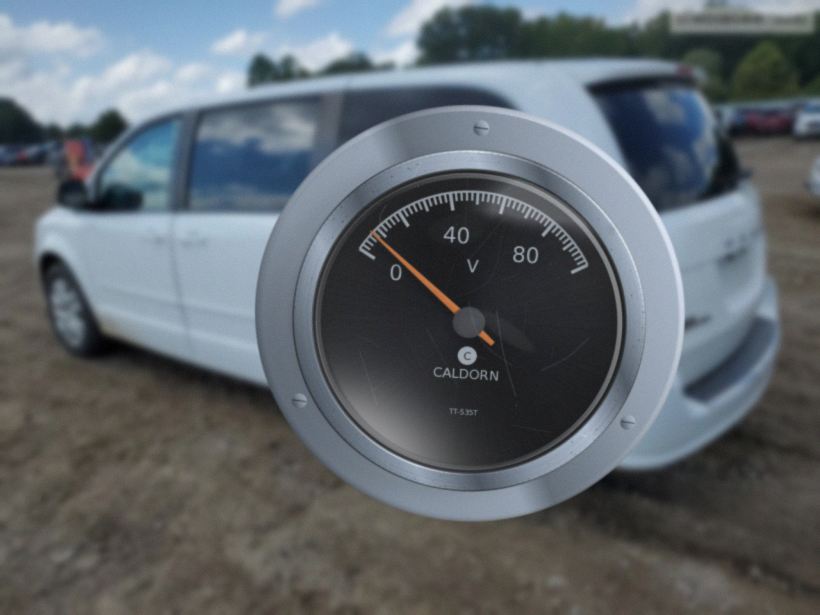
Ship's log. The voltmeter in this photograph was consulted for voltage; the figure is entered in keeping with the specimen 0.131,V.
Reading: 8,V
